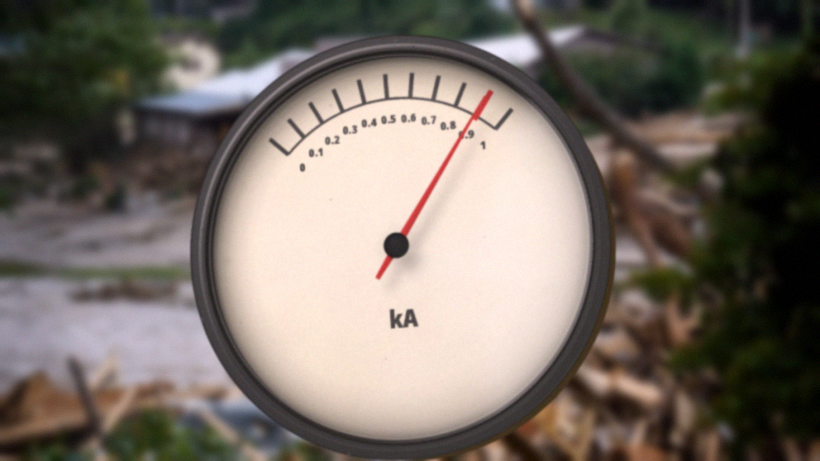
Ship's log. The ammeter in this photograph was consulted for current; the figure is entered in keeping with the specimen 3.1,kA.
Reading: 0.9,kA
